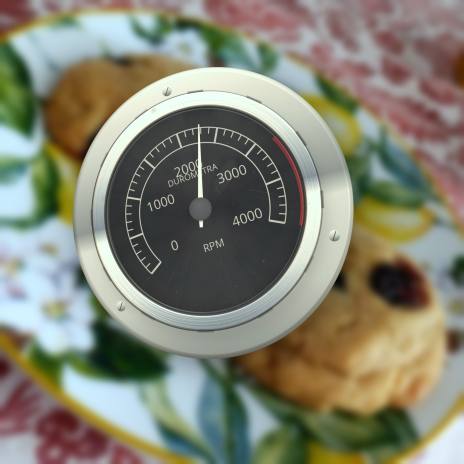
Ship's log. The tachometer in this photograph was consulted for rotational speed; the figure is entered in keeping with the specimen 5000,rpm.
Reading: 2300,rpm
